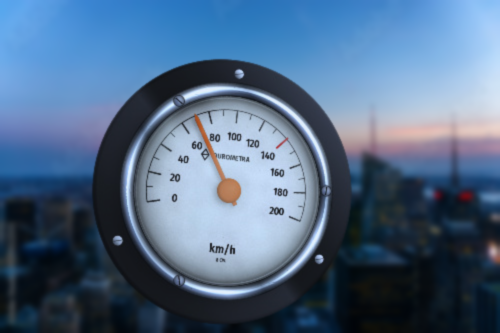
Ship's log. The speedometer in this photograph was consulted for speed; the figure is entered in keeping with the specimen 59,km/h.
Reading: 70,km/h
